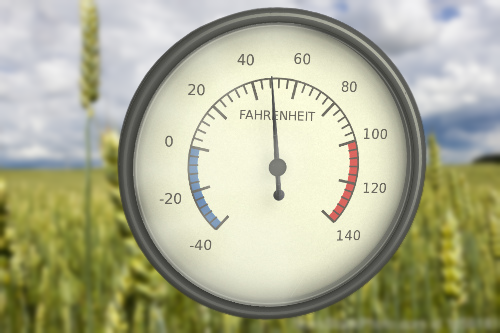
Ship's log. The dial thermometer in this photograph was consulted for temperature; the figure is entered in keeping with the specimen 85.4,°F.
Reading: 48,°F
